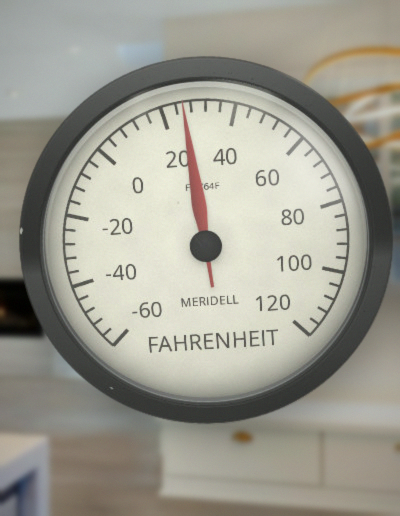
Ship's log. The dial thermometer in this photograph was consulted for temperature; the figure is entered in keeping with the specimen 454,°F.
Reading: 26,°F
